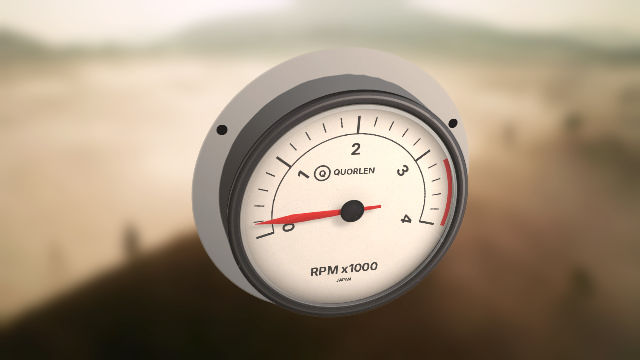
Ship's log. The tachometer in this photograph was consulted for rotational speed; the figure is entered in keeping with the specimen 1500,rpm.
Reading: 200,rpm
